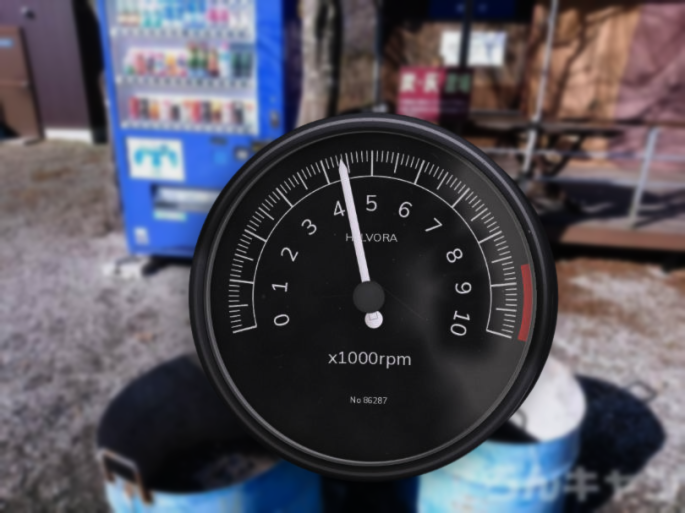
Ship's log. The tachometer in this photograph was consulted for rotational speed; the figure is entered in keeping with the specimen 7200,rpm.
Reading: 4400,rpm
